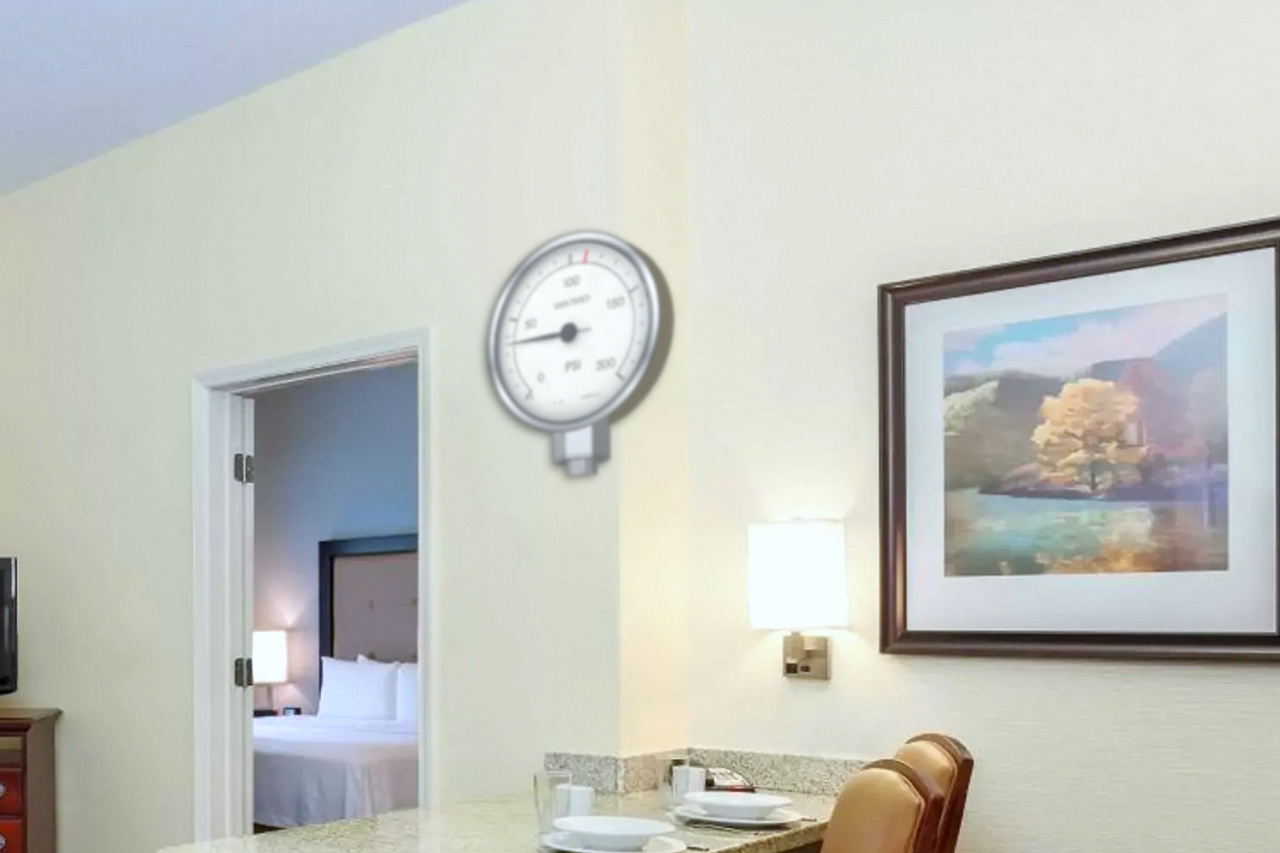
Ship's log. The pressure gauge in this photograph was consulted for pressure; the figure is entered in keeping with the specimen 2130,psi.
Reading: 35,psi
